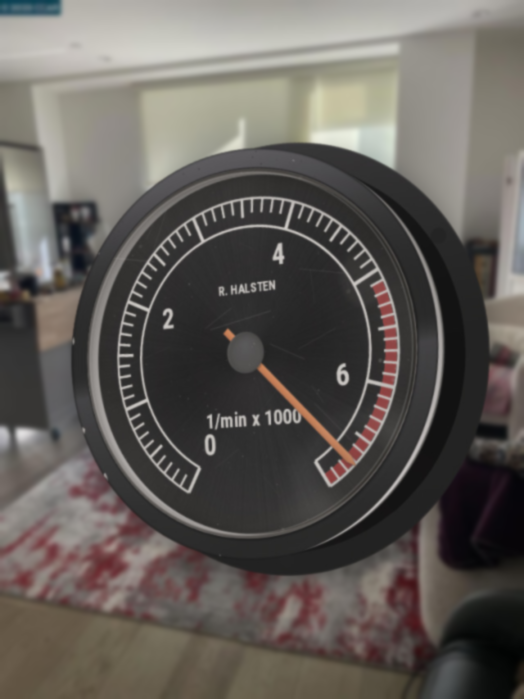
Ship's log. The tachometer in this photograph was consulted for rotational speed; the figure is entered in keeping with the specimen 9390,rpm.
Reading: 6700,rpm
